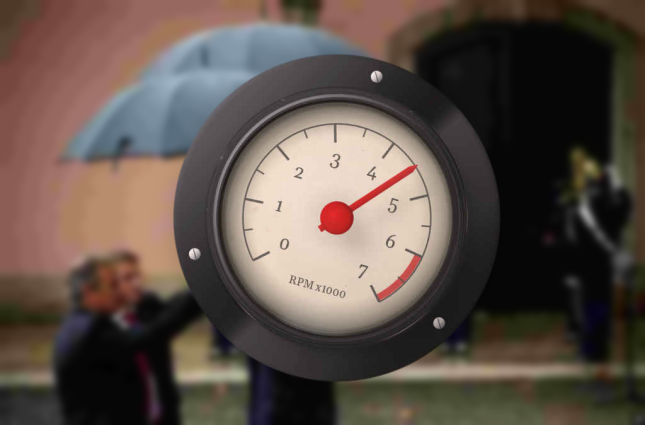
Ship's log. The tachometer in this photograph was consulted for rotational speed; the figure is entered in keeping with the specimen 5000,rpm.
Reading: 4500,rpm
